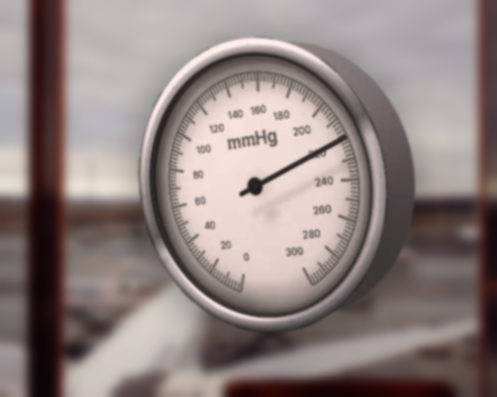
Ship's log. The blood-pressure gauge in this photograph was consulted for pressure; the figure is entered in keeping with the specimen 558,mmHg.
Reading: 220,mmHg
